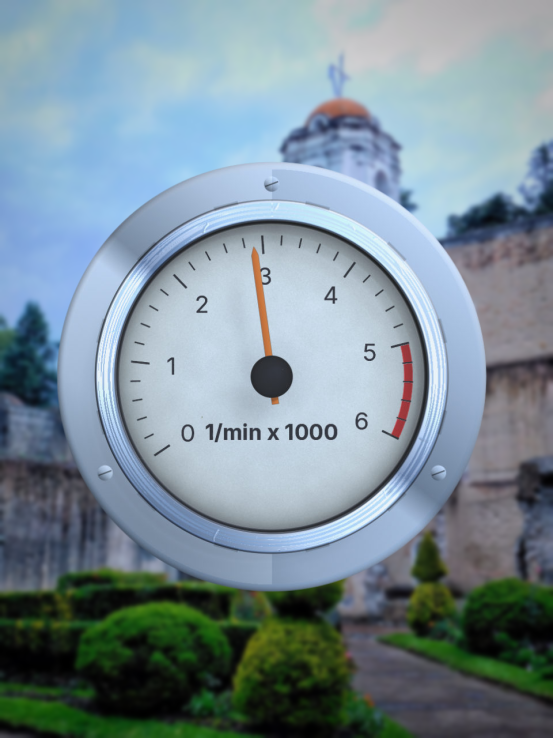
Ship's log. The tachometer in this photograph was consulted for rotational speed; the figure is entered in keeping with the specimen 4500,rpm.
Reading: 2900,rpm
